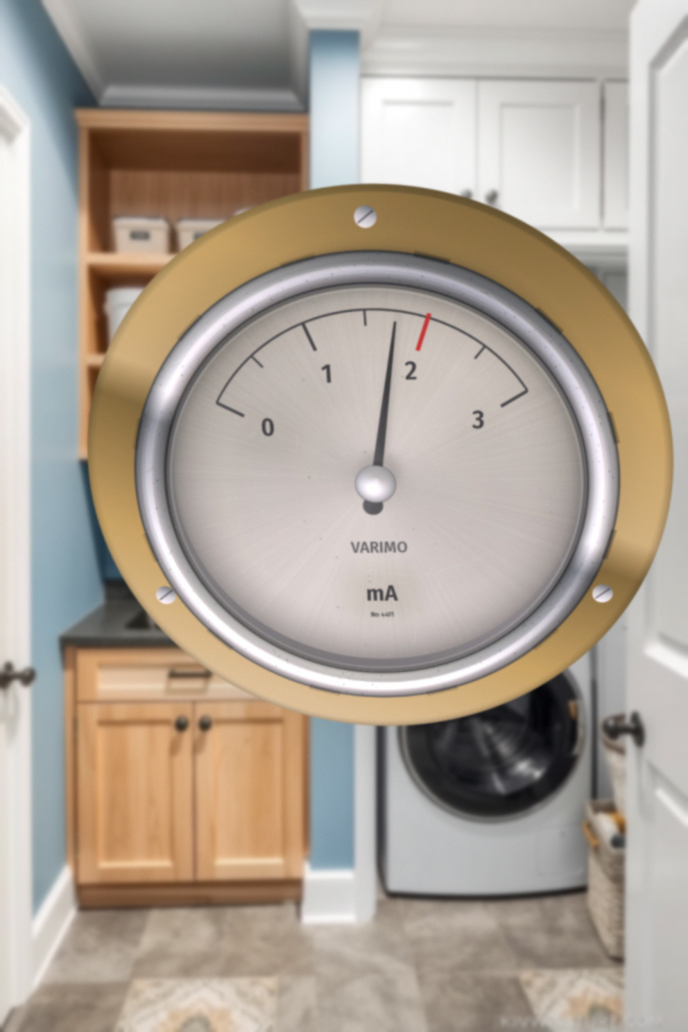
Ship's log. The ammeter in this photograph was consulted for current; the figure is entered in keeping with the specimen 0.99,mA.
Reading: 1.75,mA
